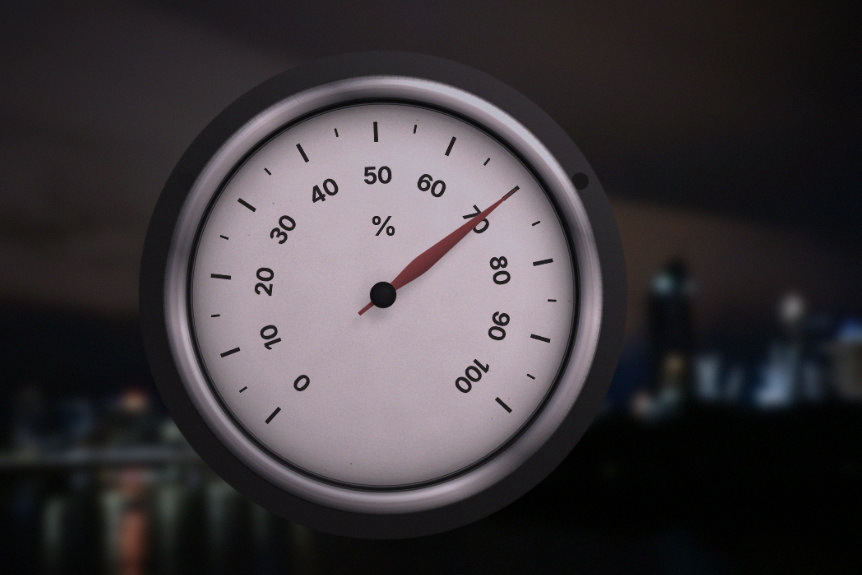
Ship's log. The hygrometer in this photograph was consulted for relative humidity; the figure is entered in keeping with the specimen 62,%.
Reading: 70,%
